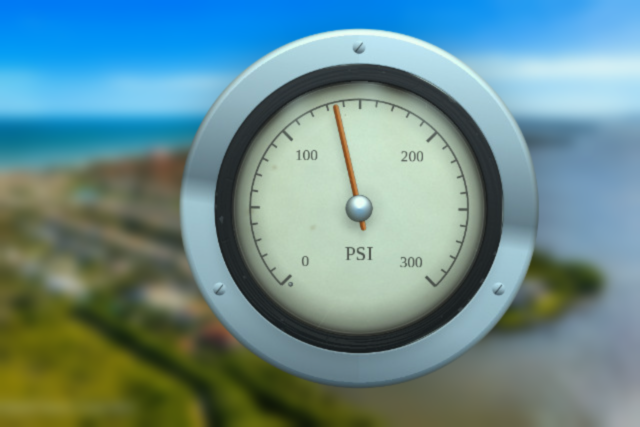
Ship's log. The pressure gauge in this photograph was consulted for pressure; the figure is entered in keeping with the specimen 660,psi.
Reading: 135,psi
